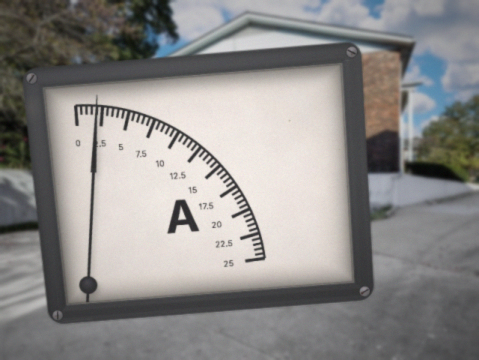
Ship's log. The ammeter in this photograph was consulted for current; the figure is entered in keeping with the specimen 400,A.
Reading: 2,A
